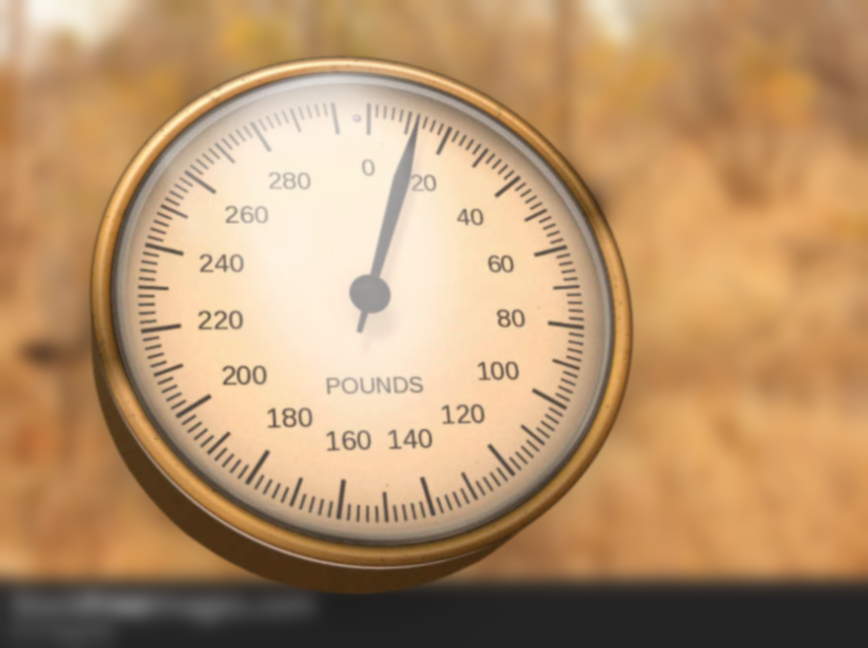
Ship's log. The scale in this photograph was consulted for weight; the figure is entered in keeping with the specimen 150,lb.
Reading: 12,lb
